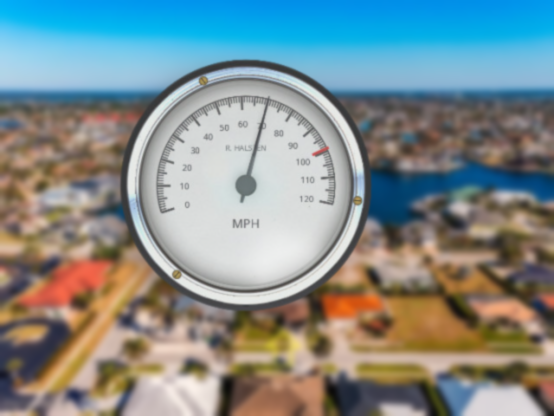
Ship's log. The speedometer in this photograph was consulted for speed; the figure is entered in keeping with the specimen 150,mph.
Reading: 70,mph
